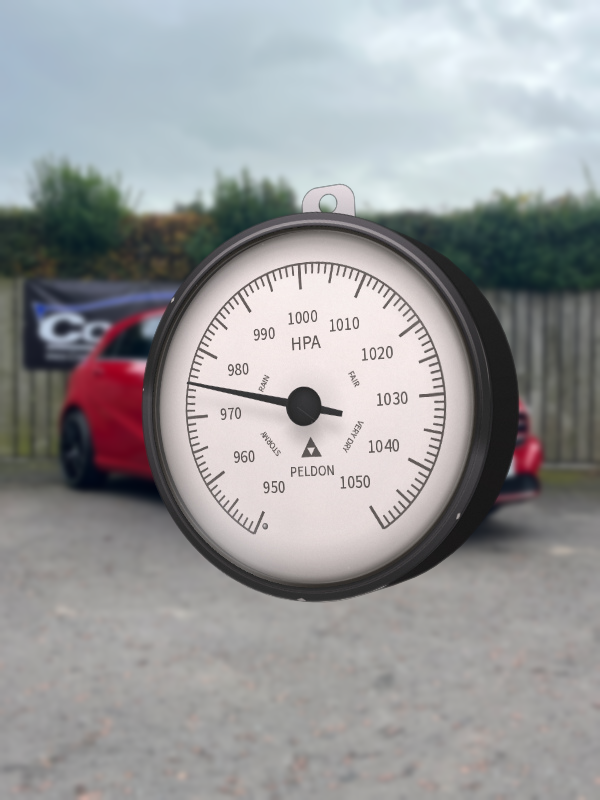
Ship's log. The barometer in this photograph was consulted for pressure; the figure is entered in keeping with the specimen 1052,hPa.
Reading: 975,hPa
